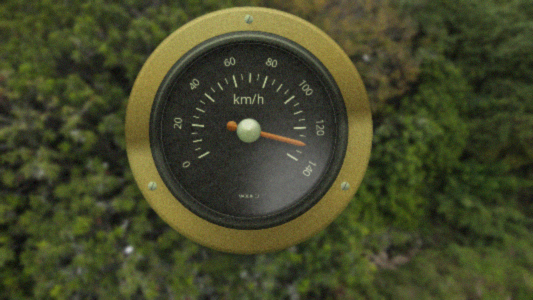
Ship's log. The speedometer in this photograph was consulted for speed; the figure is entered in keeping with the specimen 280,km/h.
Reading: 130,km/h
